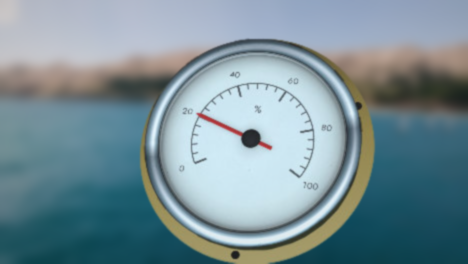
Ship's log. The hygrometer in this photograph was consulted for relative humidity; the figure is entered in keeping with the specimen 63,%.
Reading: 20,%
